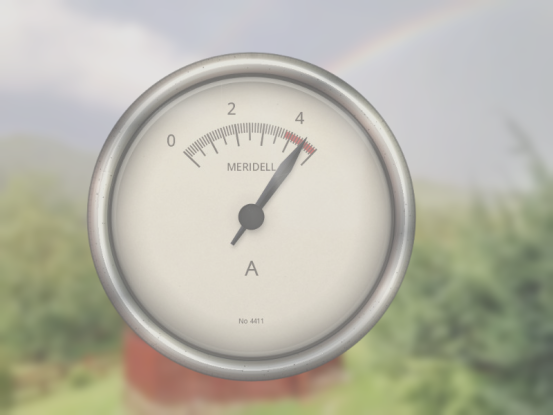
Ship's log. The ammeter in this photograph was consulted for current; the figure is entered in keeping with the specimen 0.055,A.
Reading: 4.5,A
